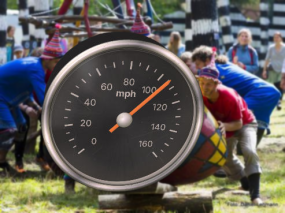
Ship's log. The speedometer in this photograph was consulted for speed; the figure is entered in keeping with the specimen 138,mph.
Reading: 105,mph
